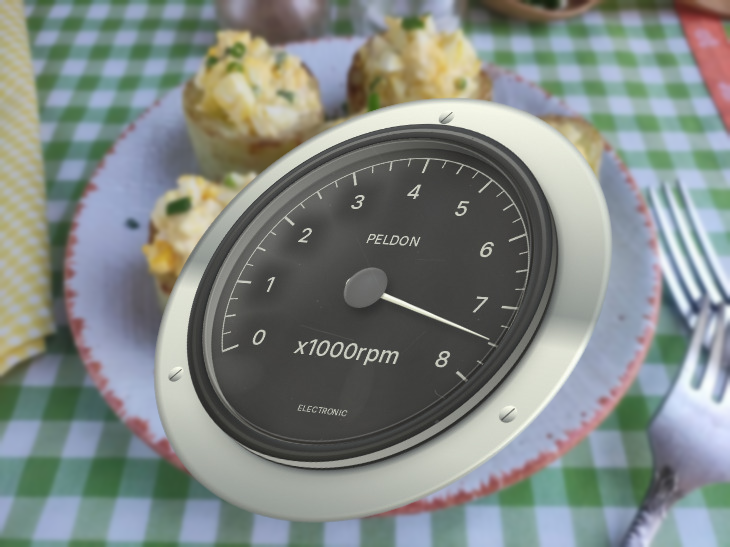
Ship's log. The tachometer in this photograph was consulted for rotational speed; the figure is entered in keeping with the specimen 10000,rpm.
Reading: 7500,rpm
